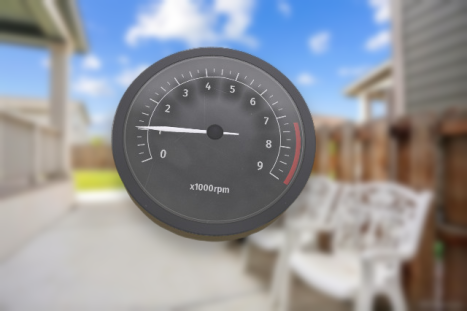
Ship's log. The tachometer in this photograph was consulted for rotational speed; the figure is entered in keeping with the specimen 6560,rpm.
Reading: 1000,rpm
